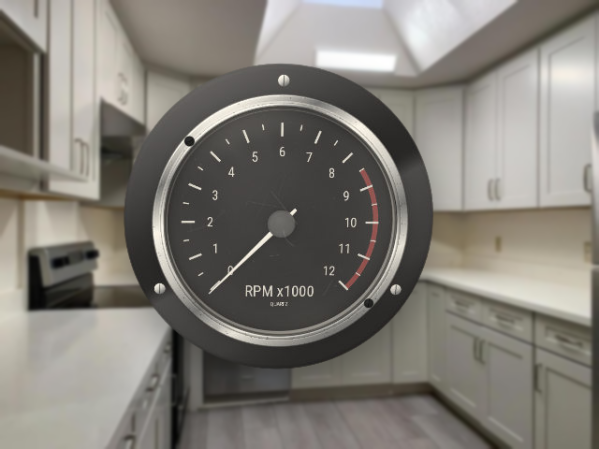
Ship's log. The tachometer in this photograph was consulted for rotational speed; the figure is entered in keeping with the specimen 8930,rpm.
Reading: 0,rpm
